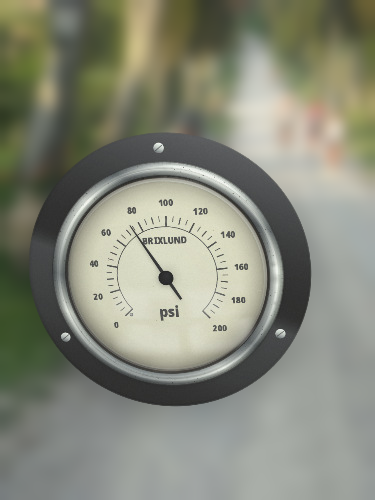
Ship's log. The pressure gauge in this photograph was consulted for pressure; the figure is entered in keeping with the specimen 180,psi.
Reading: 75,psi
